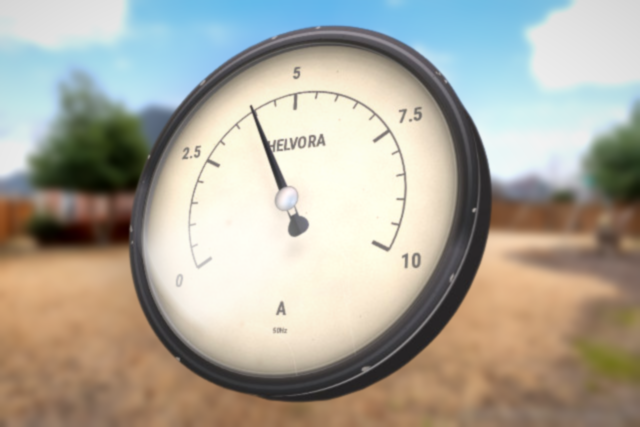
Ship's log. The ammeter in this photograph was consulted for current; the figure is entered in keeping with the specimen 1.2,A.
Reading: 4,A
